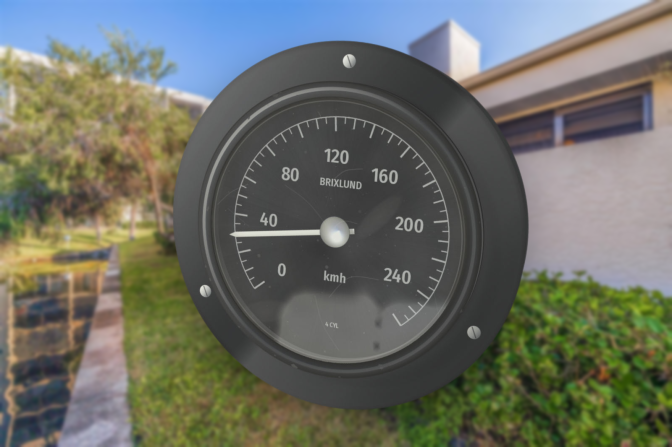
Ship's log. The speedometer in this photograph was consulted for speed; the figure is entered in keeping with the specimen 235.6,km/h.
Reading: 30,km/h
